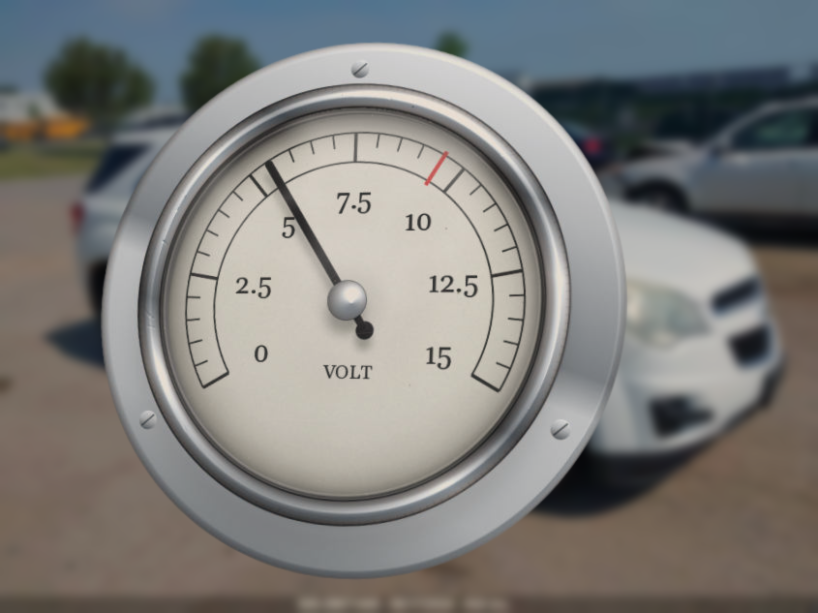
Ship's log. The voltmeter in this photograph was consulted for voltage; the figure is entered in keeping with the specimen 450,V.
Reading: 5.5,V
